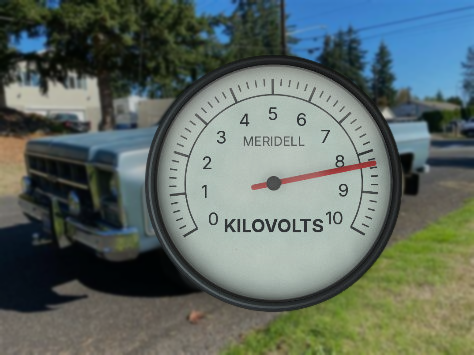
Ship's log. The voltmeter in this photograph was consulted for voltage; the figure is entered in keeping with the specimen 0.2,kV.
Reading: 8.3,kV
